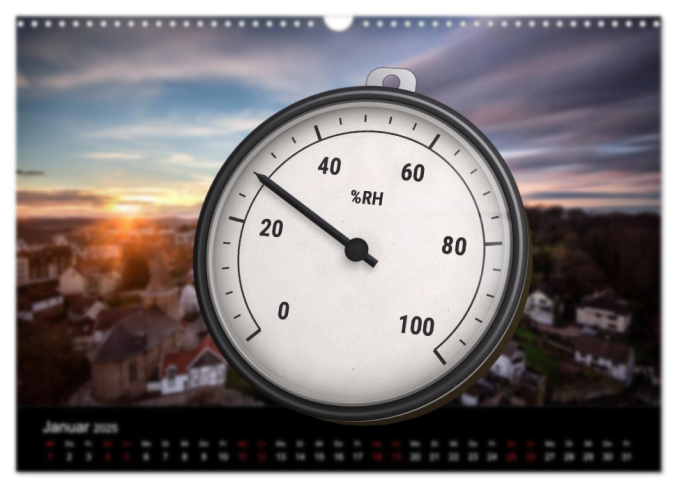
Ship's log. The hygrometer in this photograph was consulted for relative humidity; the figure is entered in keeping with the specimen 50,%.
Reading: 28,%
